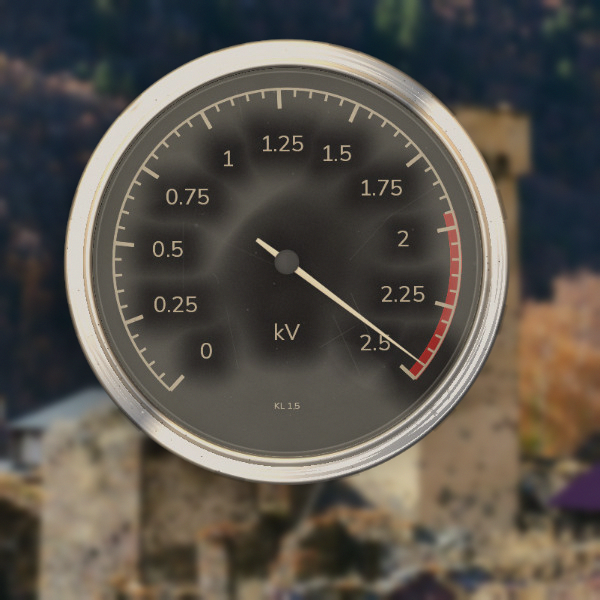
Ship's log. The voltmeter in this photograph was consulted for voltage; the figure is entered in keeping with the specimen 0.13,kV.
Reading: 2.45,kV
